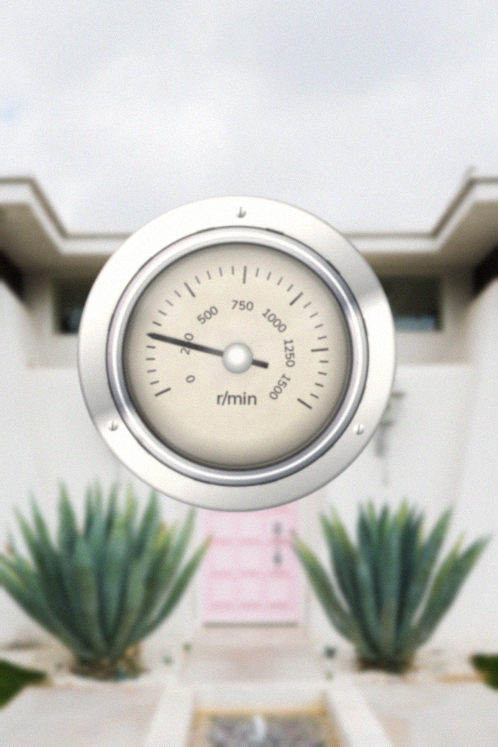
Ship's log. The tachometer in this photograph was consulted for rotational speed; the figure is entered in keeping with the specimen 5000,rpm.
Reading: 250,rpm
